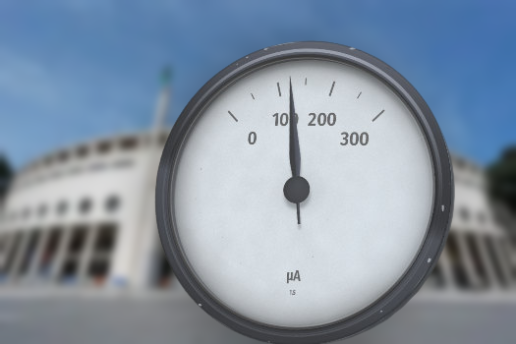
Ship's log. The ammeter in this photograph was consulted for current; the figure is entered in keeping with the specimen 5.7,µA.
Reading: 125,µA
